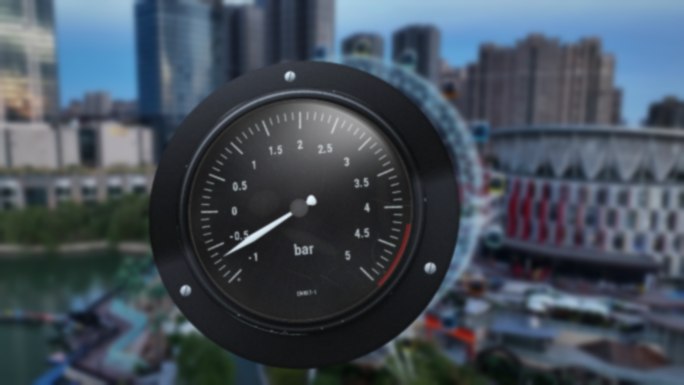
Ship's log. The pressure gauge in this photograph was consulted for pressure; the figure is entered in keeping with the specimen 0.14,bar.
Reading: -0.7,bar
